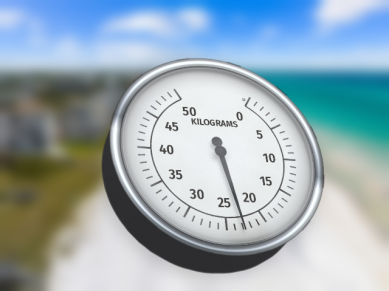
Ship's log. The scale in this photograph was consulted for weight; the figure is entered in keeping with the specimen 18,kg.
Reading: 23,kg
